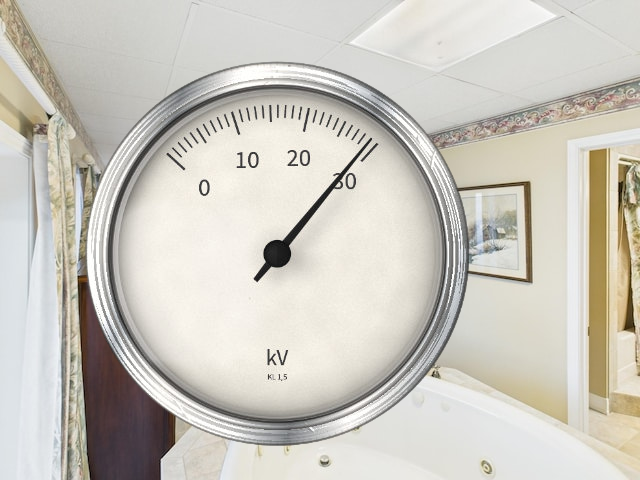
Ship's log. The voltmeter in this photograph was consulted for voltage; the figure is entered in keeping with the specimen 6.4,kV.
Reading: 29,kV
